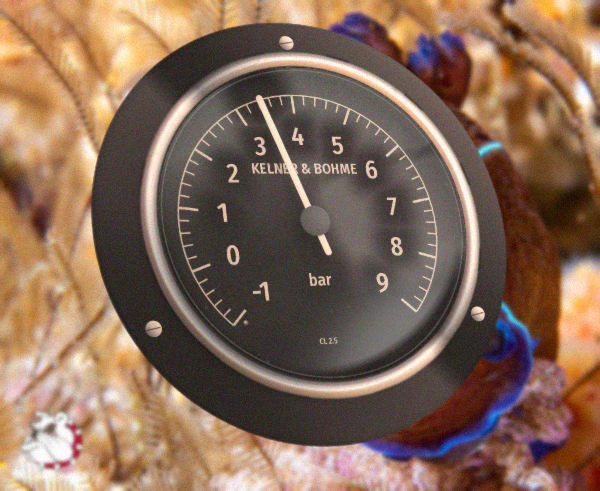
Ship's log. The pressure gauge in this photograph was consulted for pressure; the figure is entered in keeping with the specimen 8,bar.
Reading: 3.4,bar
